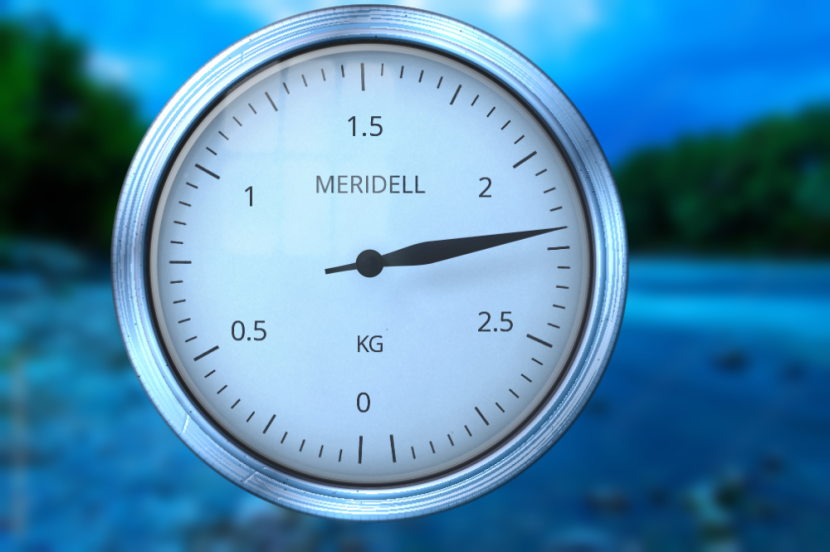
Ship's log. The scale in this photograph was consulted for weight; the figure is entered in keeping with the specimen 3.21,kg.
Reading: 2.2,kg
